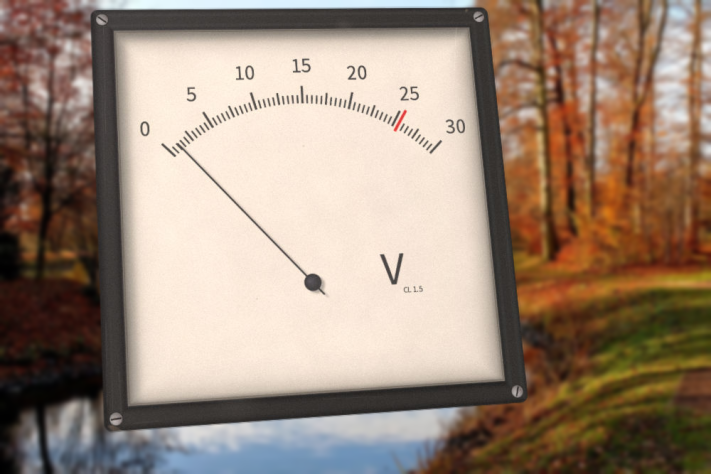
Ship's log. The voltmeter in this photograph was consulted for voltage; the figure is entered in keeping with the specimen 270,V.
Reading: 1,V
